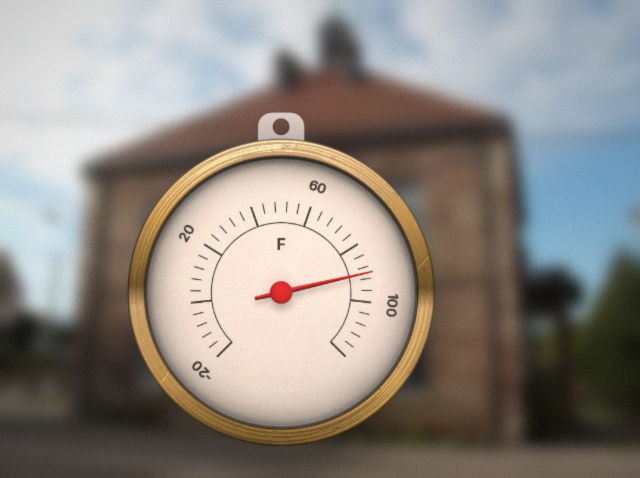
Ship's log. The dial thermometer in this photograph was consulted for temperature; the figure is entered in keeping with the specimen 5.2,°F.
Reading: 90,°F
